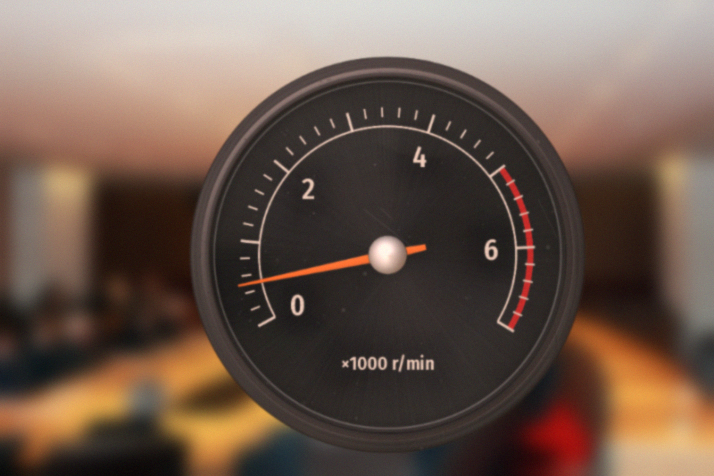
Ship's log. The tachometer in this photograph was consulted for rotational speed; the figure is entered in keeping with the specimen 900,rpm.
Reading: 500,rpm
